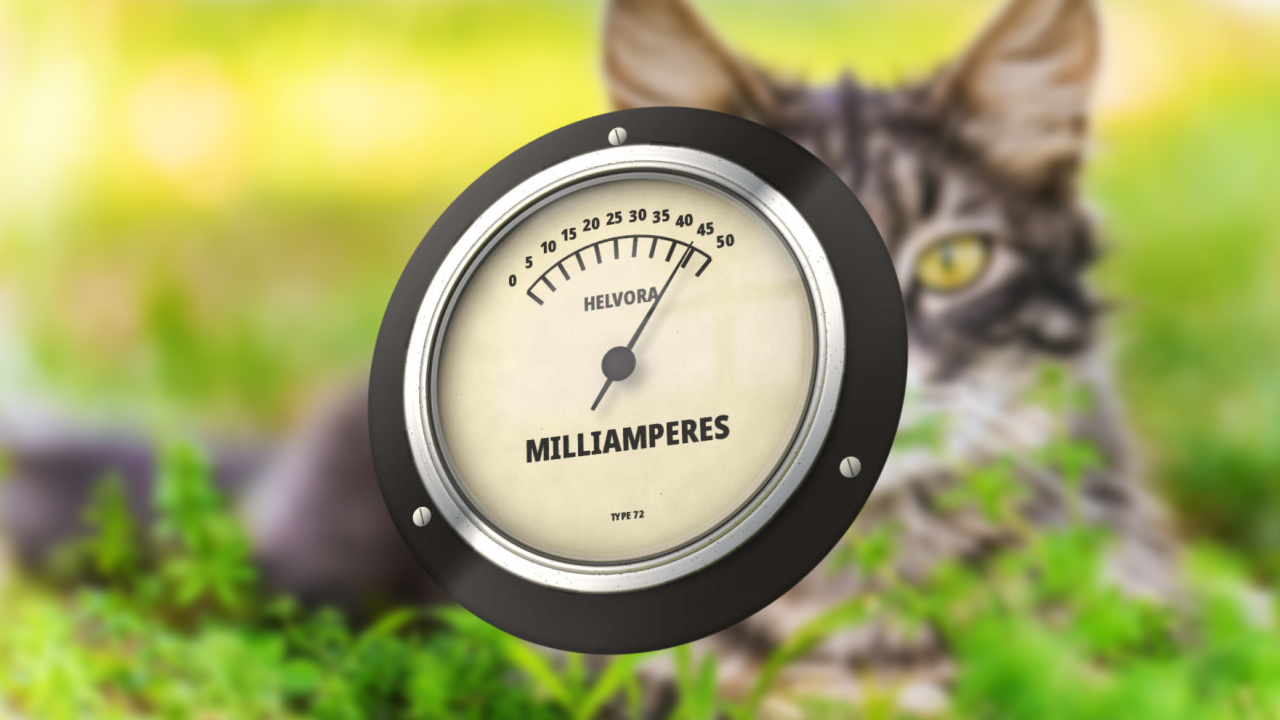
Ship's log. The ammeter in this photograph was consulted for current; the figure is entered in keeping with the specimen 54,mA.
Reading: 45,mA
